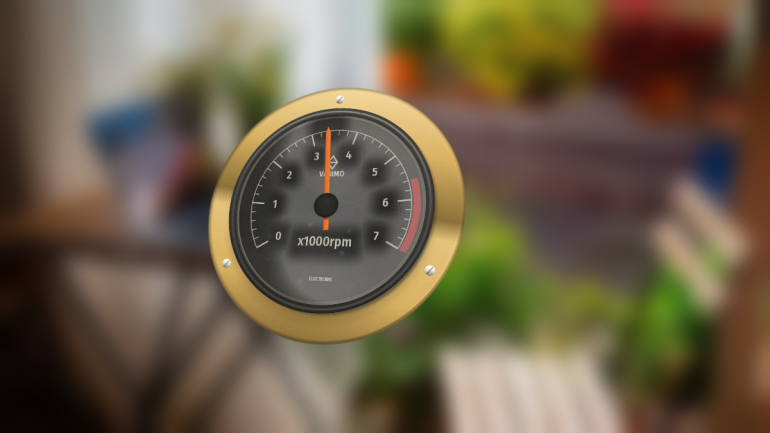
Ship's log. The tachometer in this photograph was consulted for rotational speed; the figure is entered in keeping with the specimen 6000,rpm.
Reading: 3400,rpm
